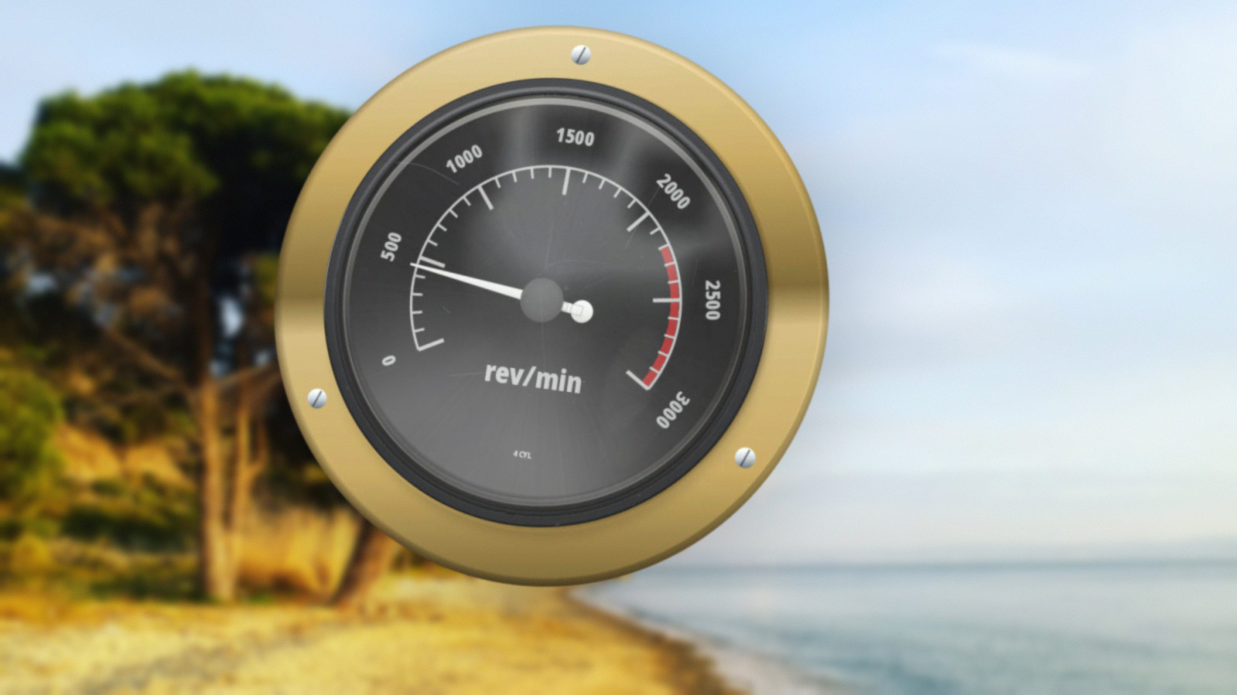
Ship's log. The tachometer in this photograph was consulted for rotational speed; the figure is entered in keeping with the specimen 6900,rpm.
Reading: 450,rpm
